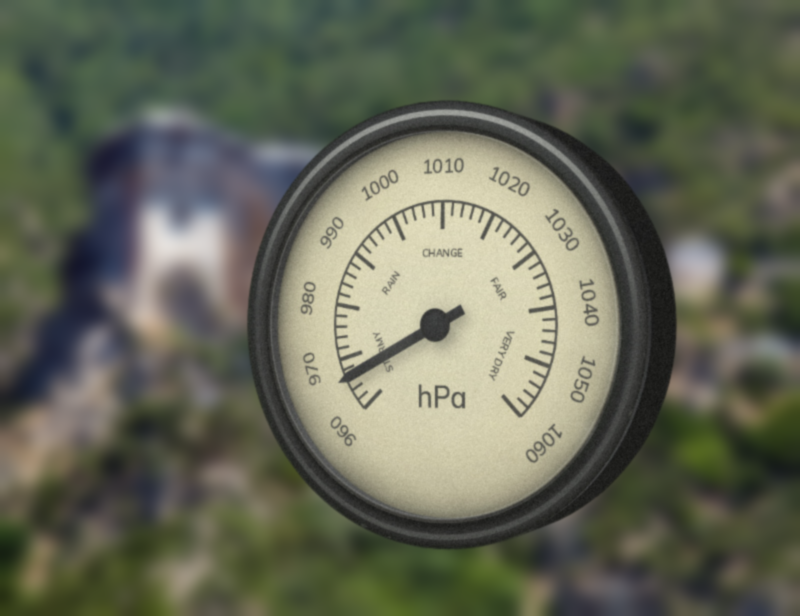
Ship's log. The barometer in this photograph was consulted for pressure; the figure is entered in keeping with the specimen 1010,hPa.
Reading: 966,hPa
